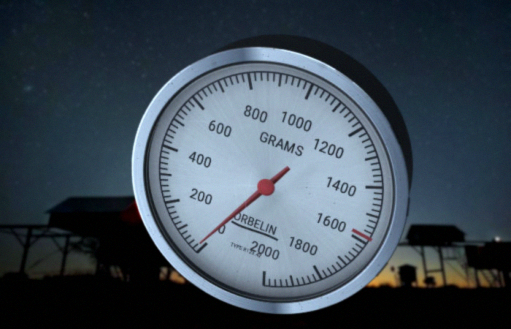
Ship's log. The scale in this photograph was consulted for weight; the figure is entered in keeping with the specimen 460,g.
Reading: 20,g
